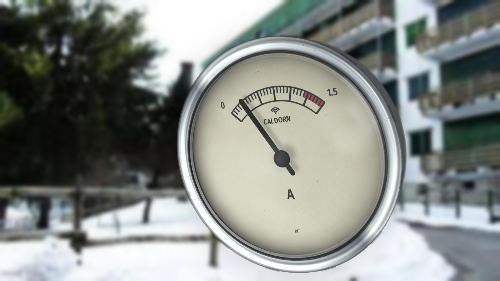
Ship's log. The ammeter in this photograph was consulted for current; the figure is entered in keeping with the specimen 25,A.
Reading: 0.25,A
